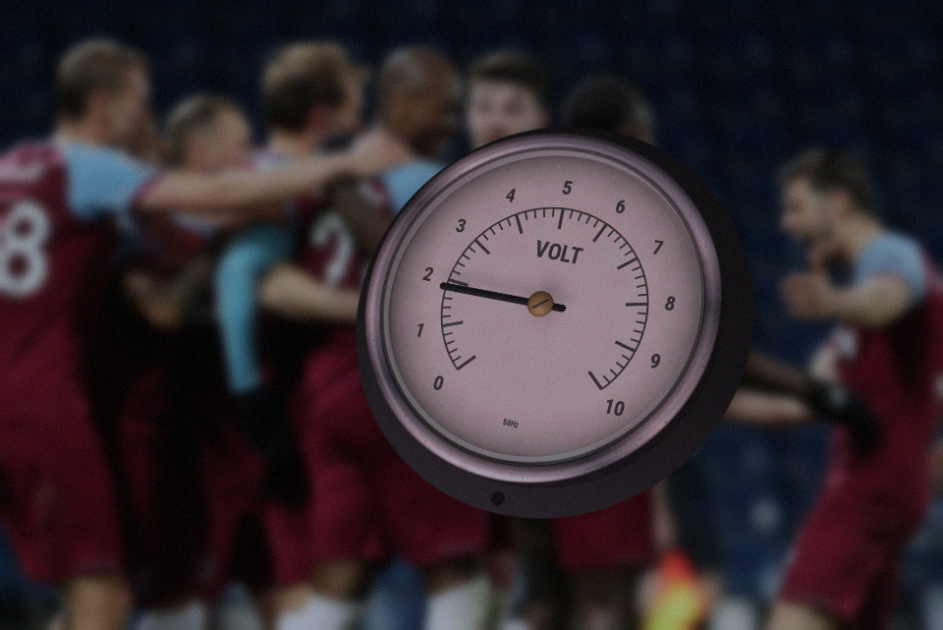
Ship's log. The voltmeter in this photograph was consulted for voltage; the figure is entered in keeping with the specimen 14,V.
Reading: 1.8,V
